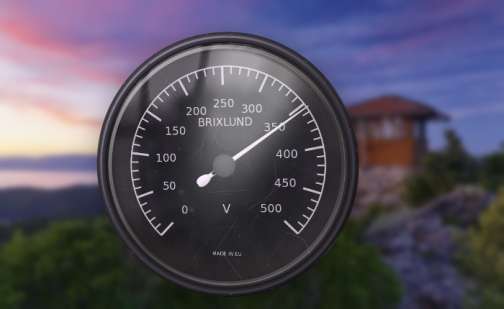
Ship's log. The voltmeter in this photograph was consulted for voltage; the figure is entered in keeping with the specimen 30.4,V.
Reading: 355,V
